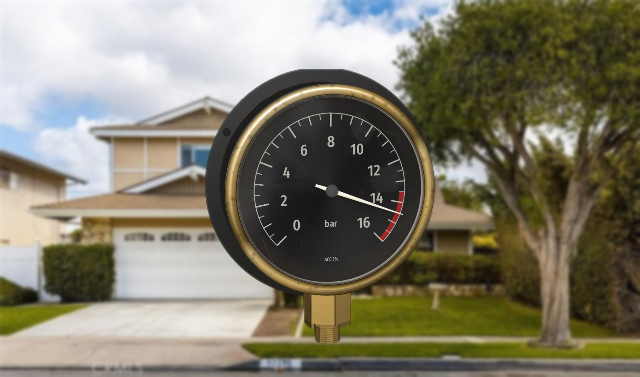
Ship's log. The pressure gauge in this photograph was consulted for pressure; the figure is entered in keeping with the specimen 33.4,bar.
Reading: 14.5,bar
